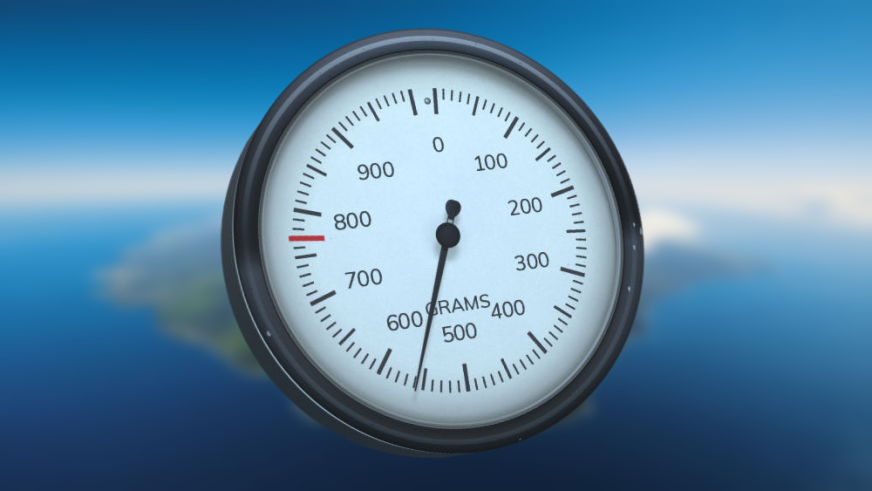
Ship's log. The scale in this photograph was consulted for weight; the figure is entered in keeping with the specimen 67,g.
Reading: 560,g
